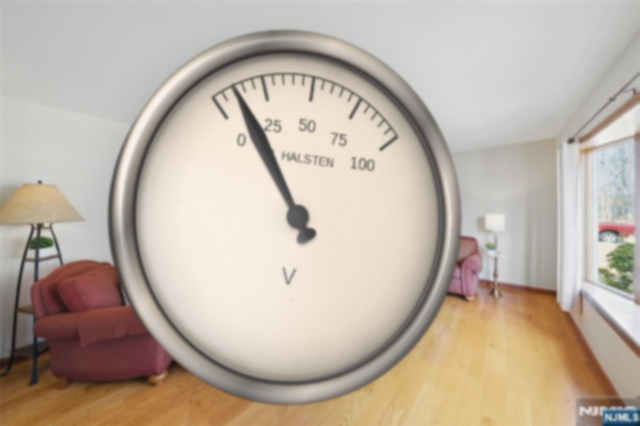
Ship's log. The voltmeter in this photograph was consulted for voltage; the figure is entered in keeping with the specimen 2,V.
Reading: 10,V
